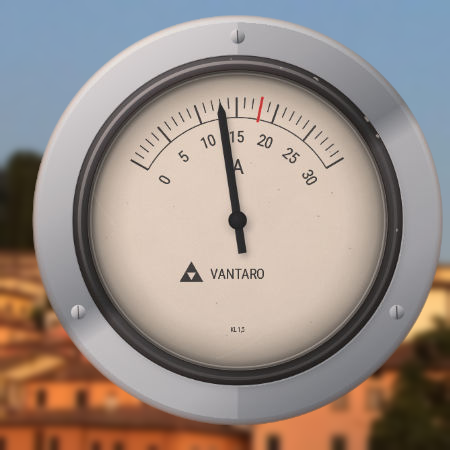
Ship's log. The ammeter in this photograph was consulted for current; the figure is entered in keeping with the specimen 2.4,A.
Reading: 13,A
